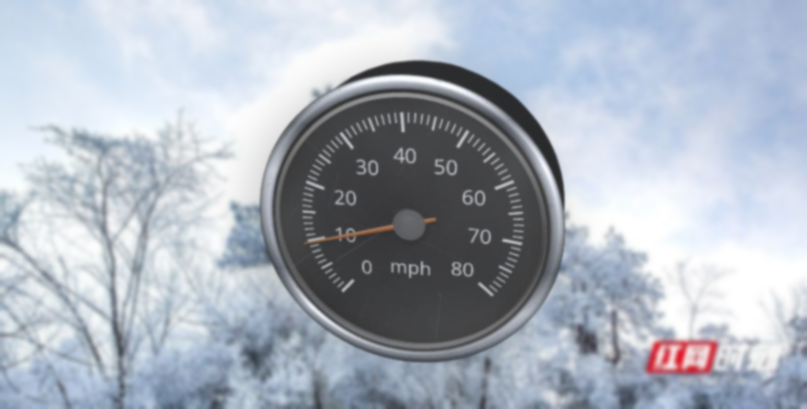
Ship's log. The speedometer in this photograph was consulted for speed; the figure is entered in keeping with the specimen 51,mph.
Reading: 10,mph
